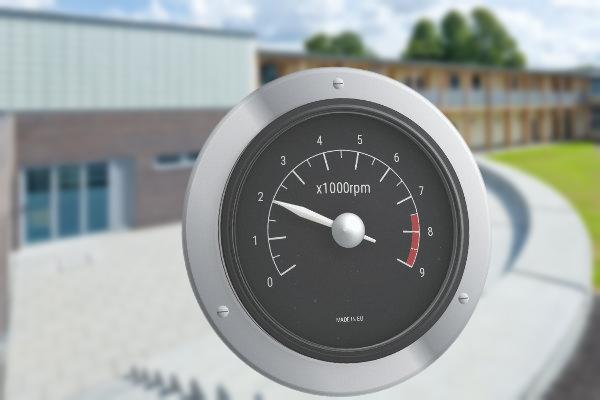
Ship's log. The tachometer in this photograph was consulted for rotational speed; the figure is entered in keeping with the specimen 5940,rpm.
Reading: 2000,rpm
